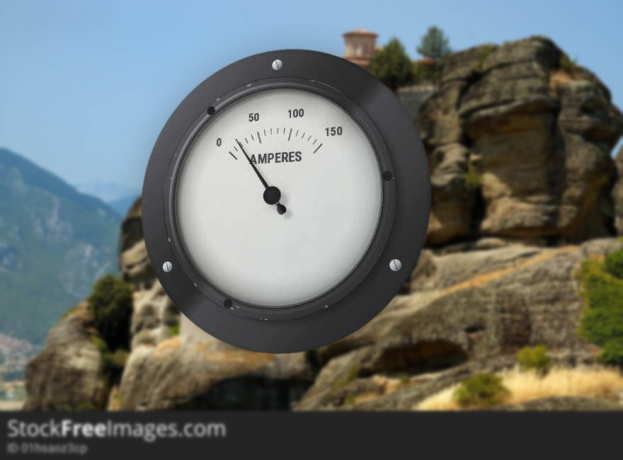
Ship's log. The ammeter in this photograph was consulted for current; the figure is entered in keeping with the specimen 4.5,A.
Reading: 20,A
